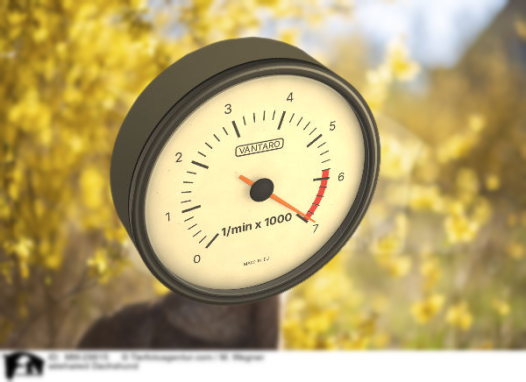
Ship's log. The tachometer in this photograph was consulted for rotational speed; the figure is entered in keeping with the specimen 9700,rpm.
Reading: 6900,rpm
